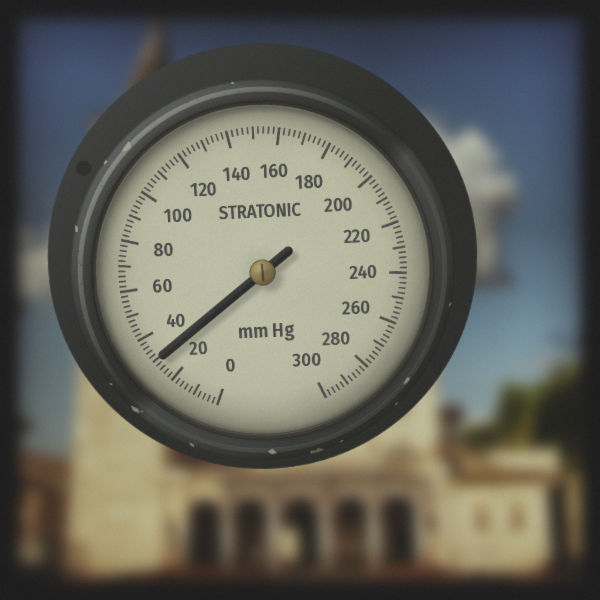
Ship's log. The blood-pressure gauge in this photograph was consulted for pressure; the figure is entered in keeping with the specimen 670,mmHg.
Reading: 30,mmHg
